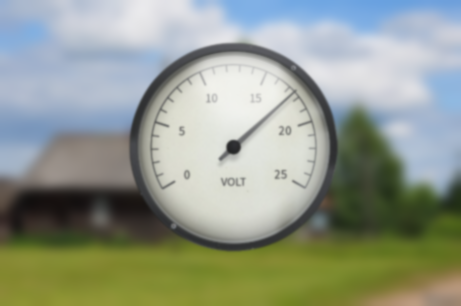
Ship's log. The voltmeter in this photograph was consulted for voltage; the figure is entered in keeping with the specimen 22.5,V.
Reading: 17.5,V
